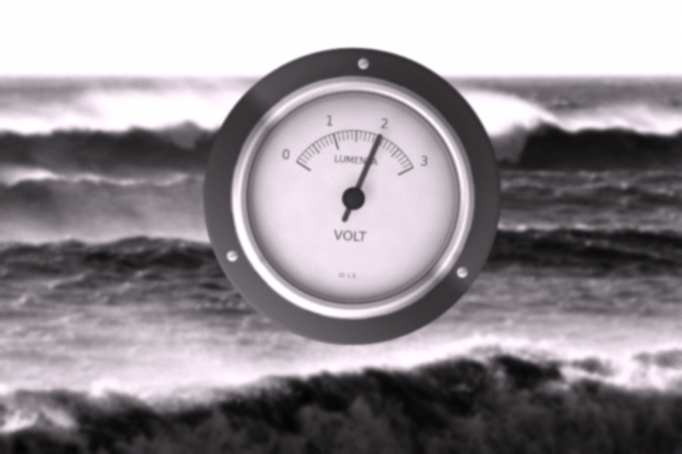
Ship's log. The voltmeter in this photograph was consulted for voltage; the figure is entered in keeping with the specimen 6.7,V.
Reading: 2,V
